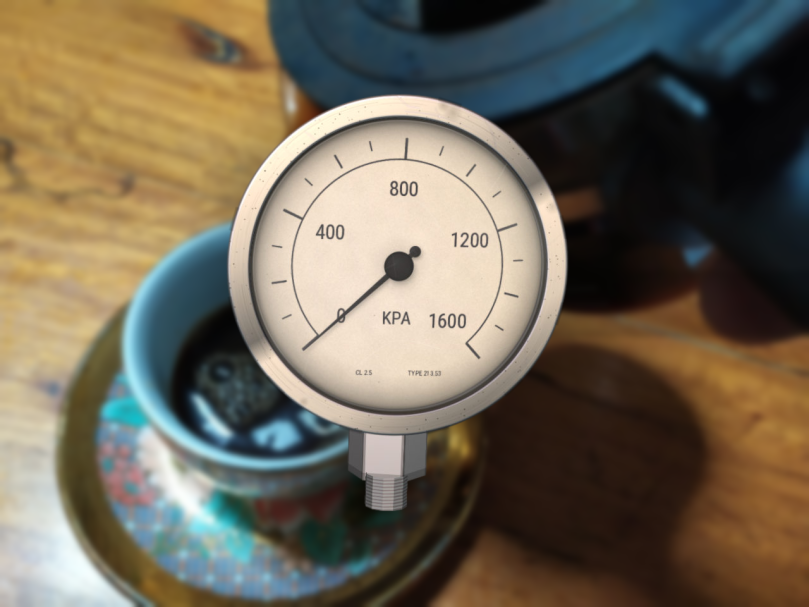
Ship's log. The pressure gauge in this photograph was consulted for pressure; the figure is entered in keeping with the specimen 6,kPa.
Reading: 0,kPa
